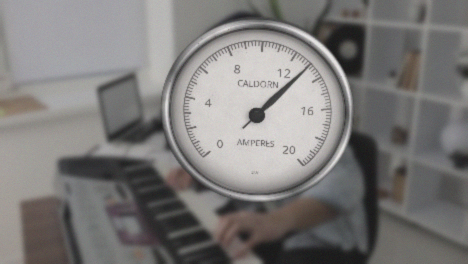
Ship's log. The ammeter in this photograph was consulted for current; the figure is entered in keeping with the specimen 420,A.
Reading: 13,A
